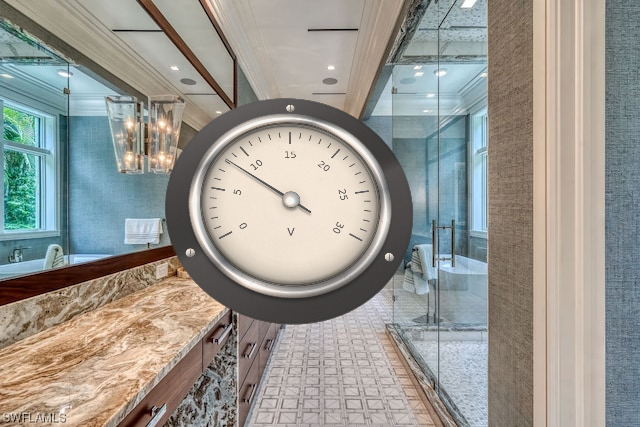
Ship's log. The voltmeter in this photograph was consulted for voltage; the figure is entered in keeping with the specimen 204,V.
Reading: 8,V
